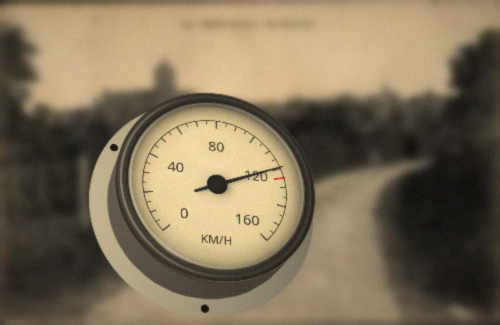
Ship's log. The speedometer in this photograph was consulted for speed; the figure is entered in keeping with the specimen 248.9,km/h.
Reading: 120,km/h
